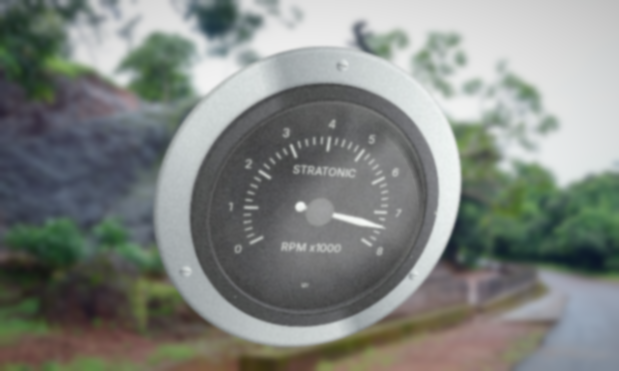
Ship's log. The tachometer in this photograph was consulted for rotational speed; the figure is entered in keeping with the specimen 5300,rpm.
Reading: 7400,rpm
